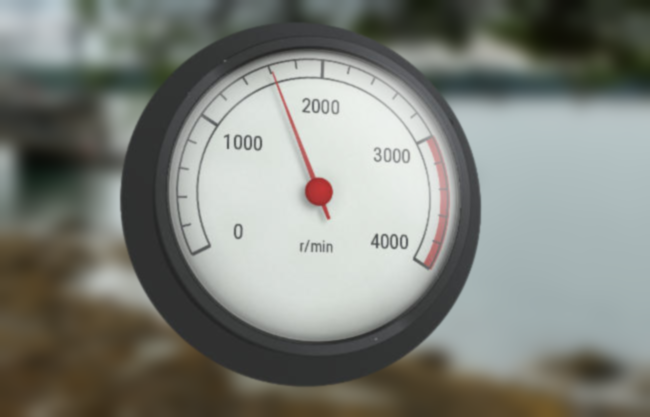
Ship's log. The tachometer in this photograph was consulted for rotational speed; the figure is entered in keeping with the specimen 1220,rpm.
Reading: 1600,rpm
